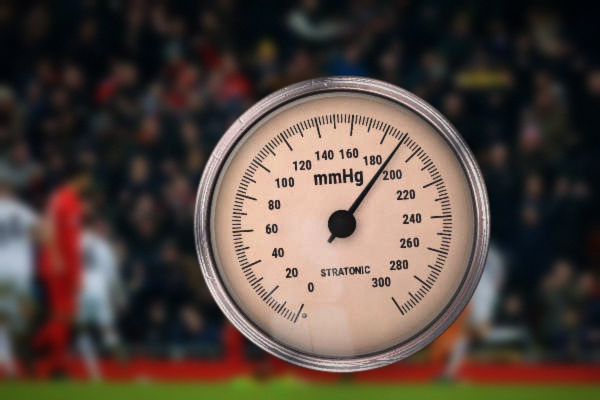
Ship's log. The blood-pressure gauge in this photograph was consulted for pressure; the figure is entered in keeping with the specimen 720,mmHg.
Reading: 190,mmHg
